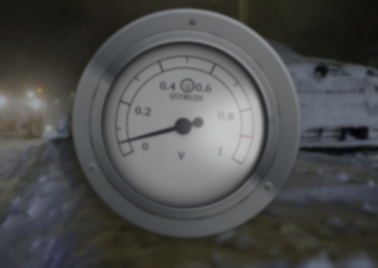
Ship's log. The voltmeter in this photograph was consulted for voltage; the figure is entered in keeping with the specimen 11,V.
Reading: 0.05,V
